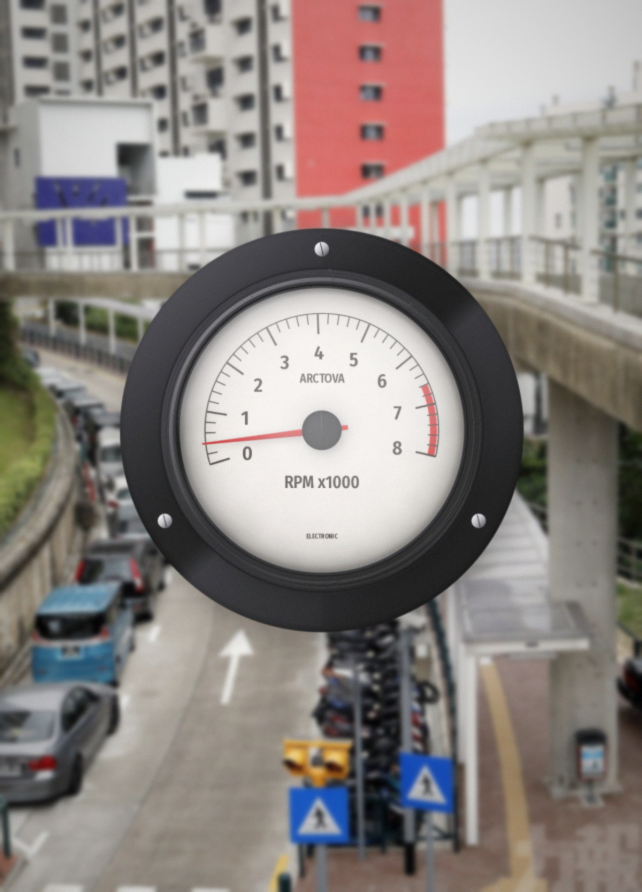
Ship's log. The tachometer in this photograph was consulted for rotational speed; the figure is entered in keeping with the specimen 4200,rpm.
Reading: 400,rpm
